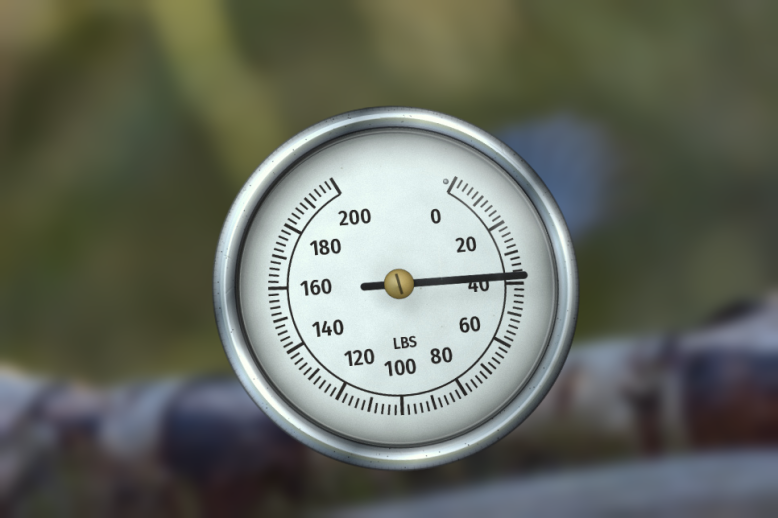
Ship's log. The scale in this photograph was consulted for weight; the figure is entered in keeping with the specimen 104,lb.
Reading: 38,lb
